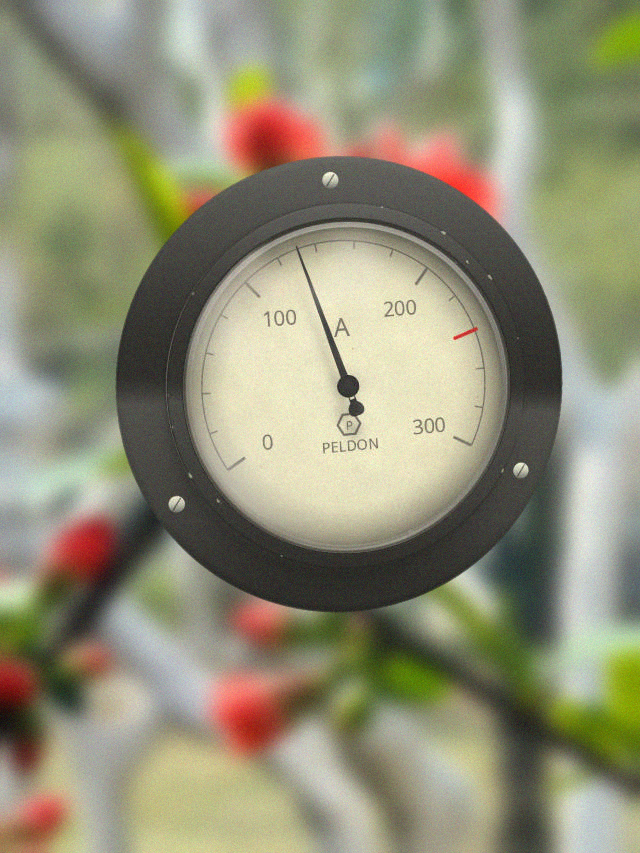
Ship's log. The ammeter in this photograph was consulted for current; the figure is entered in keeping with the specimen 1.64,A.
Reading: 130,A
